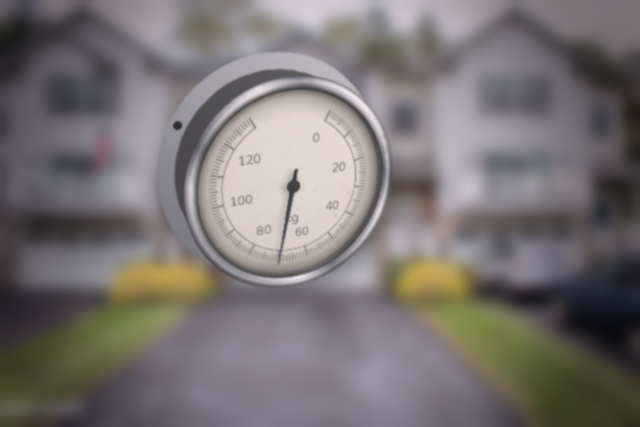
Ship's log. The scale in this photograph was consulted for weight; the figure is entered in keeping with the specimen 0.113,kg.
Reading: 70,kg
